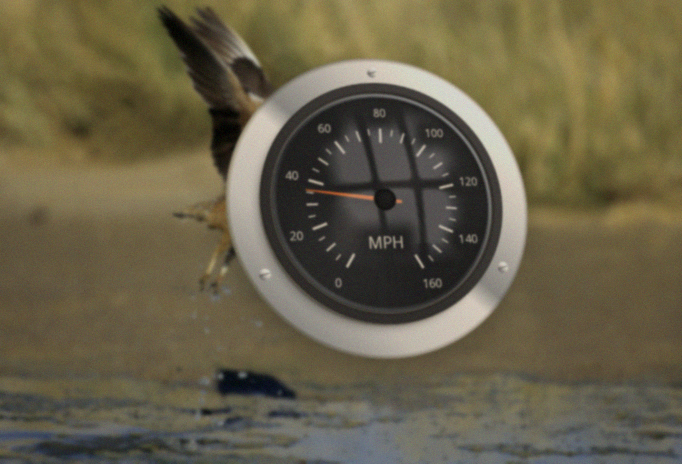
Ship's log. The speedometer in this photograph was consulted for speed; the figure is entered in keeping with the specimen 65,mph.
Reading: 35,mph
